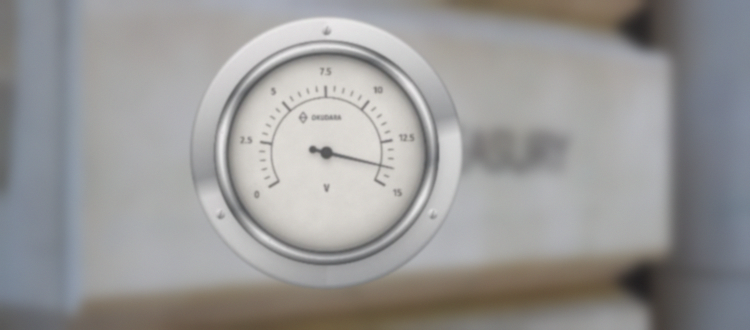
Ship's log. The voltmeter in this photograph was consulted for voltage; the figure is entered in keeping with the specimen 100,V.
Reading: 14,V
